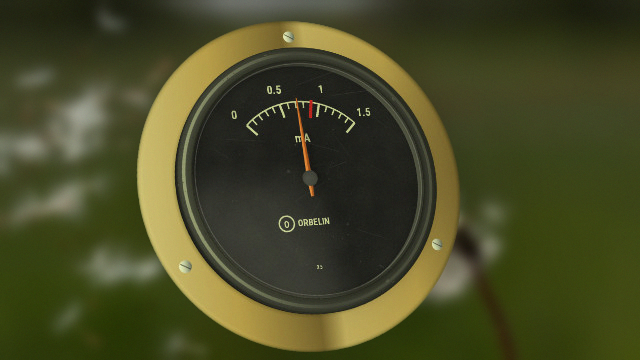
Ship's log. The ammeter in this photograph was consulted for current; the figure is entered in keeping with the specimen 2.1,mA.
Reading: 0.7,mA
